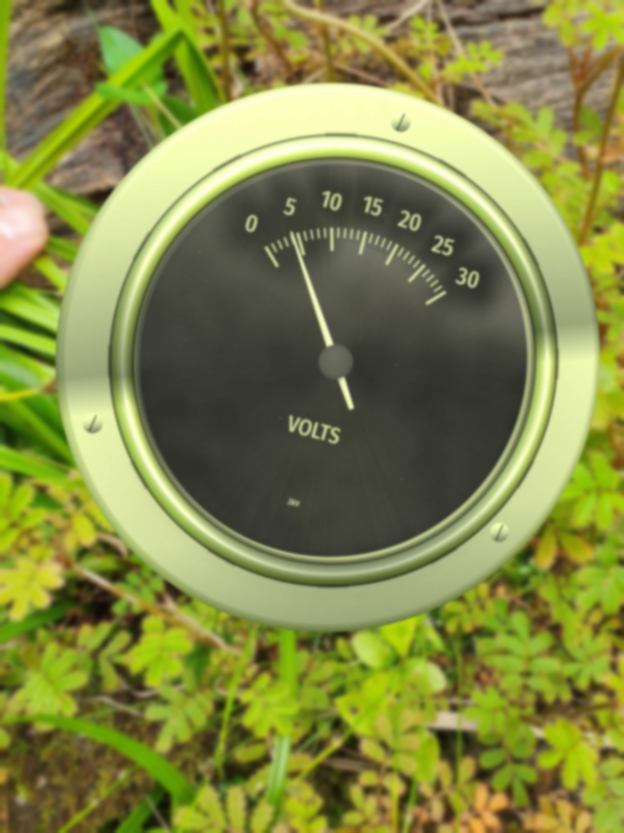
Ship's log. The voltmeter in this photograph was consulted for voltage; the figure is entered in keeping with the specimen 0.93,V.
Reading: 4,V
